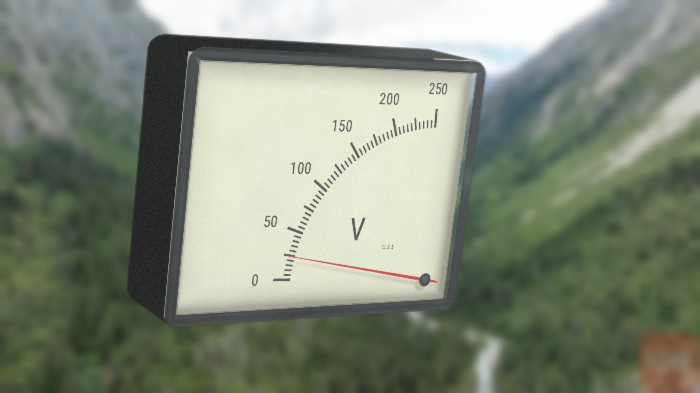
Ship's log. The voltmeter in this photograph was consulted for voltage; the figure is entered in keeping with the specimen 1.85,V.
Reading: 25,V
